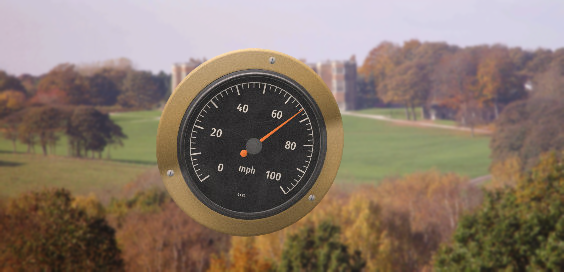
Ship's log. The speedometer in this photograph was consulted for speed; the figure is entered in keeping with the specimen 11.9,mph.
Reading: 66,mph
